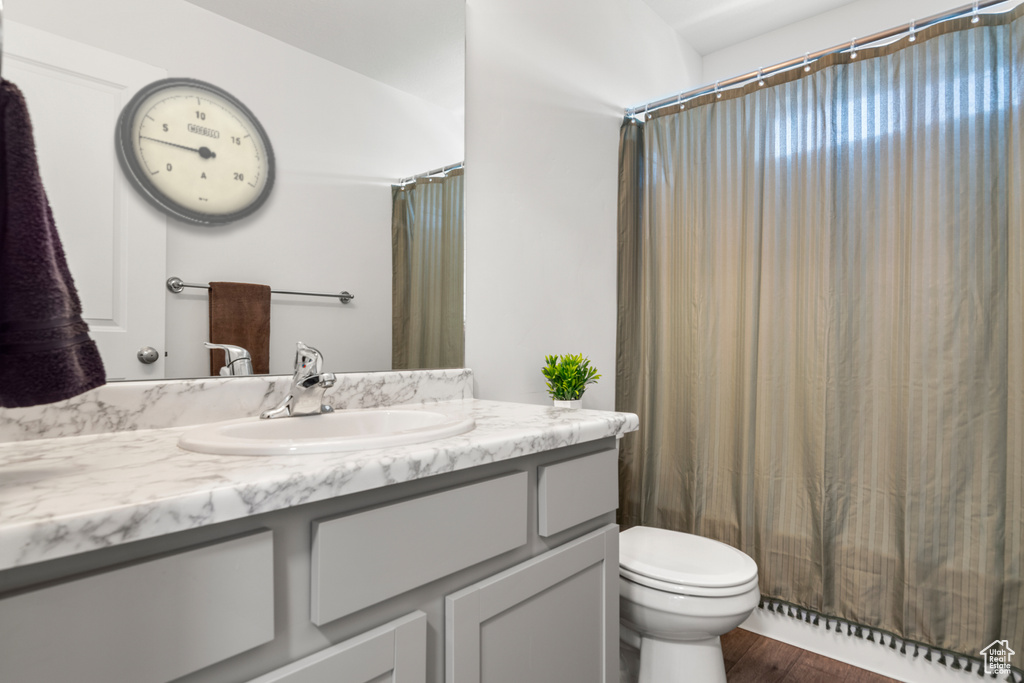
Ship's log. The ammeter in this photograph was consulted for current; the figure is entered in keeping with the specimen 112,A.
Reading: 3,A
